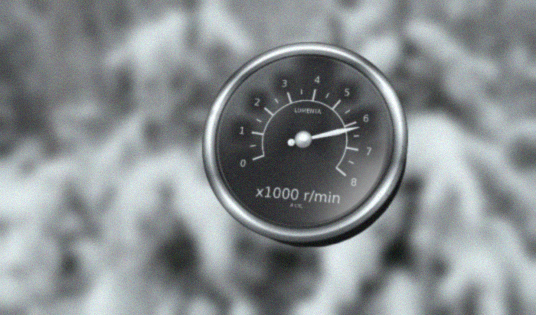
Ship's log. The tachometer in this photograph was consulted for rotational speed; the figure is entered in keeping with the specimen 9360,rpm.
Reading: 6250,rpm
